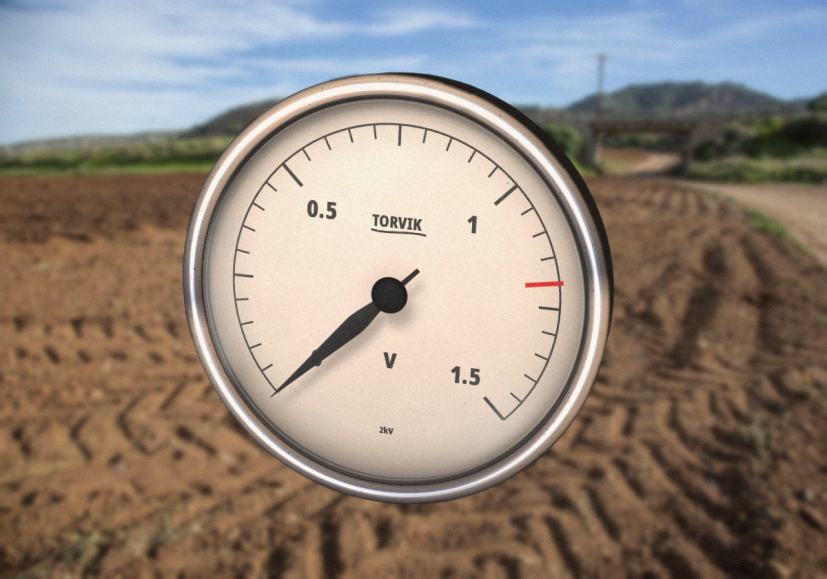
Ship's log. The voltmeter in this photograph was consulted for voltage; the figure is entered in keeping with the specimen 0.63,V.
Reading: 0,V
